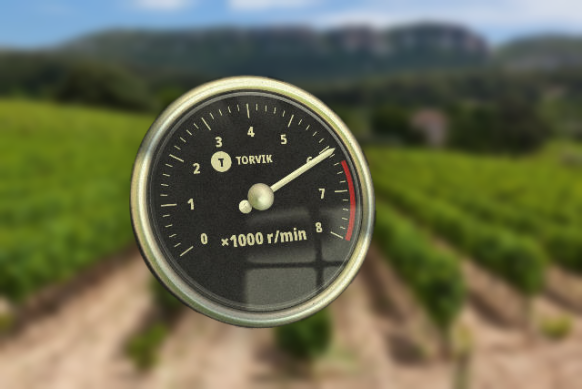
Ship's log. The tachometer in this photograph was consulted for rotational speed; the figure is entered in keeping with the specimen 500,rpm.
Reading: 6100,rpm
